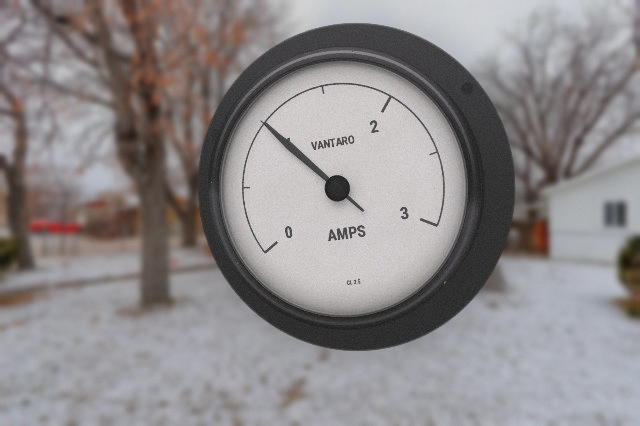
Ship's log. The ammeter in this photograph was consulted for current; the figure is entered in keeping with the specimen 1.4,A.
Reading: 1,A
